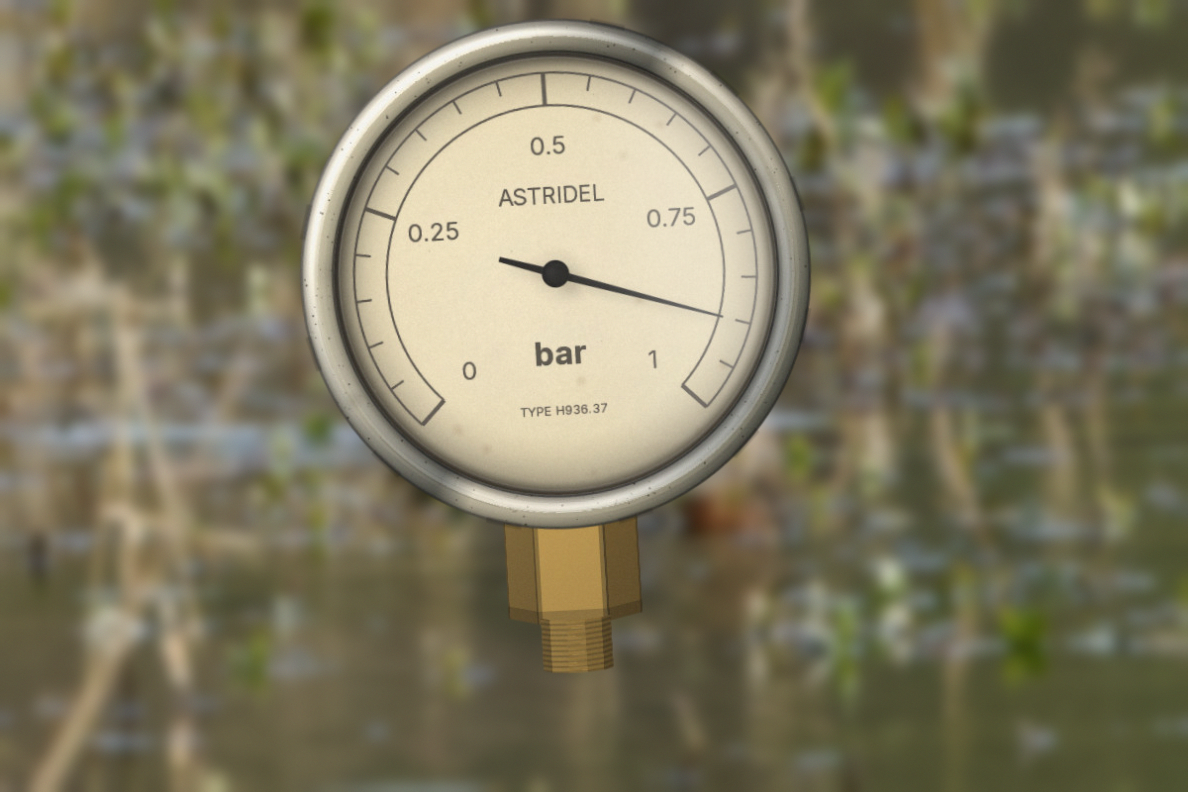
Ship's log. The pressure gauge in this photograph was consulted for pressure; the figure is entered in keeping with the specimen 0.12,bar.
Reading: 0.9,bar
